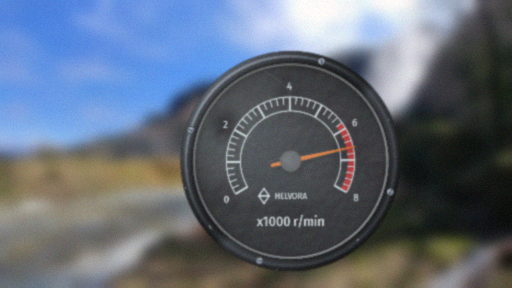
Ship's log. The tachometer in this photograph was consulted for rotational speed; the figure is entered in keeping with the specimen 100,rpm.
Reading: 6600,rpm
